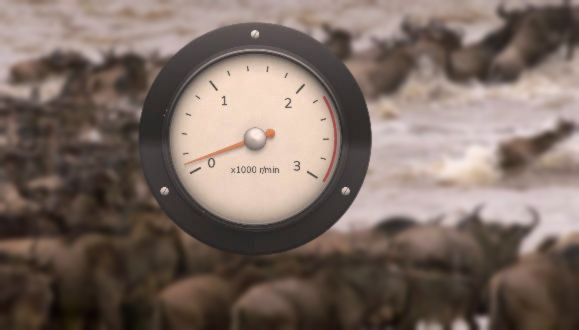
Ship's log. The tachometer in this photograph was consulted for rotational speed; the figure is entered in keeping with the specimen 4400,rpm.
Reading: 100,rpm
